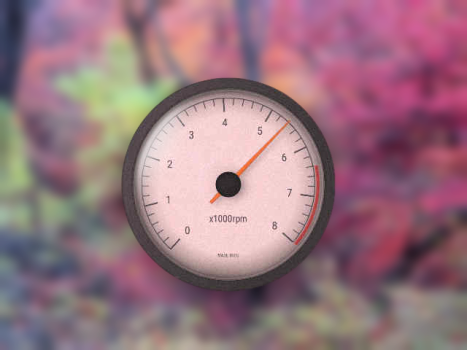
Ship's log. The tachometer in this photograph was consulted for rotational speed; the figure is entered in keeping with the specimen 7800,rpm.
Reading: 5400,rpm
